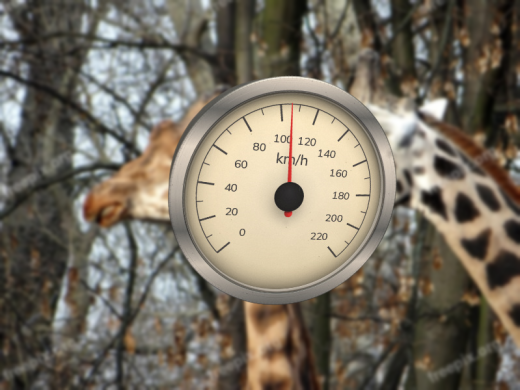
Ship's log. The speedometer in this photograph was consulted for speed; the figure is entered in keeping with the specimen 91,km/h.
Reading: 105,km/h
